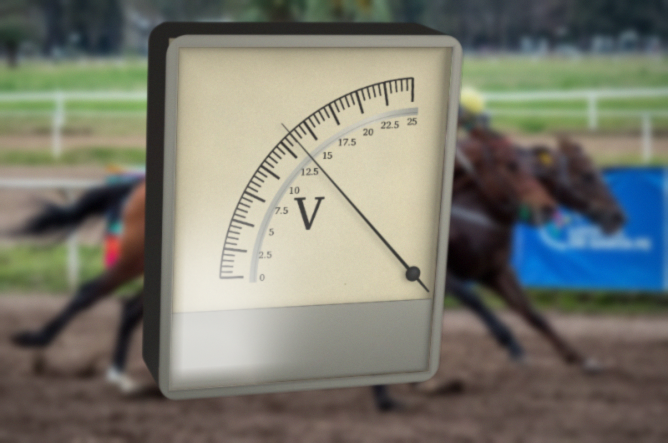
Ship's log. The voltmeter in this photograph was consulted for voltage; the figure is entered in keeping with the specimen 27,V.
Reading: 13.5,V
